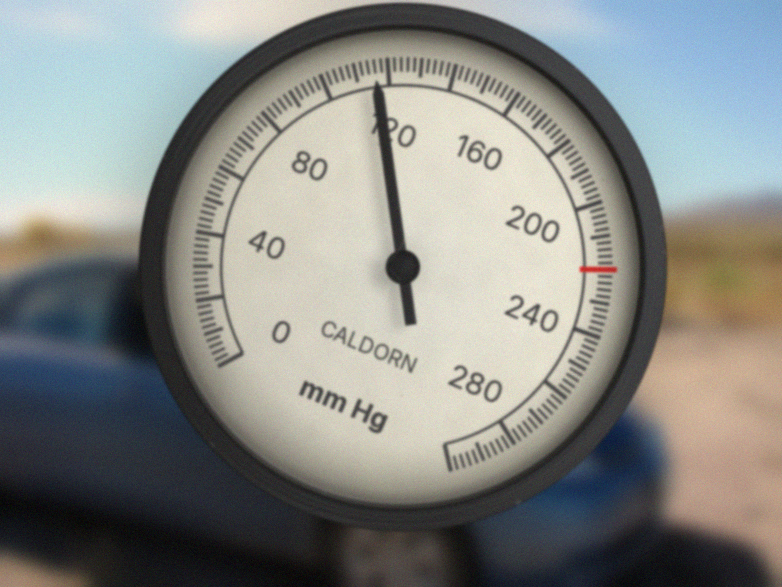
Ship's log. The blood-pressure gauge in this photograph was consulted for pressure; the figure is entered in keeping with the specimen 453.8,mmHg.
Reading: 116,mmHg
